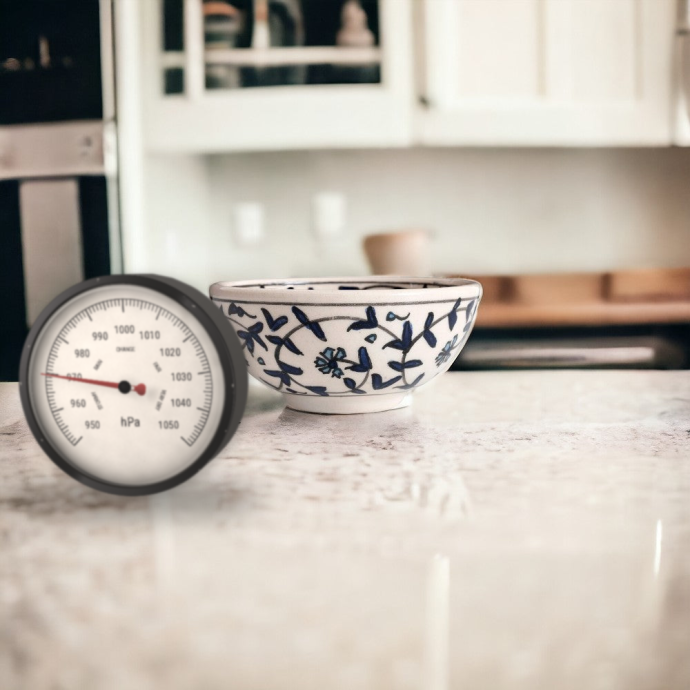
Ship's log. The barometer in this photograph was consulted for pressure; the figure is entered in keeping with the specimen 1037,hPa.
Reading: 970,hPa
